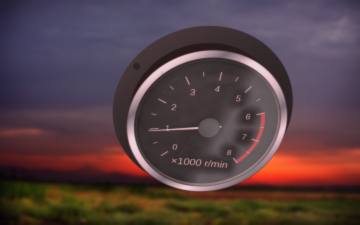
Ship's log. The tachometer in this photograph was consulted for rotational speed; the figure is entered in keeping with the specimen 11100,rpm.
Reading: 1000,rpm
